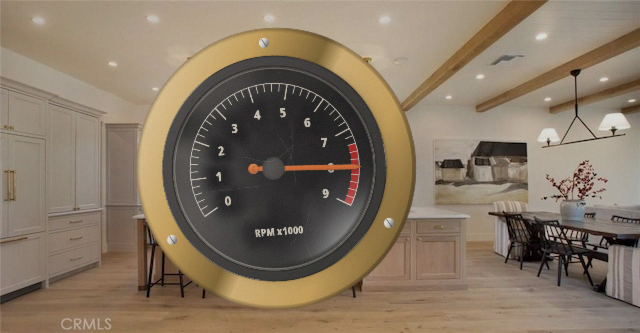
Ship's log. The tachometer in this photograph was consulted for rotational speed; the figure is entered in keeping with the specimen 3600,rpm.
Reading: 8000,rpm
